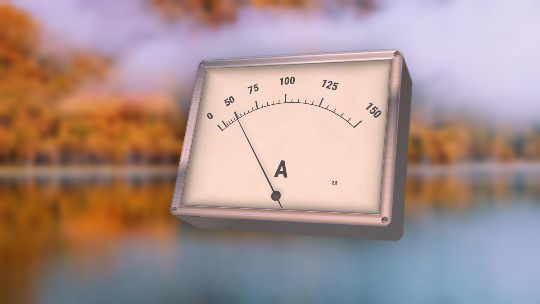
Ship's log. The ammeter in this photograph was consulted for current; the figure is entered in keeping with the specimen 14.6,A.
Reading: 50,A
